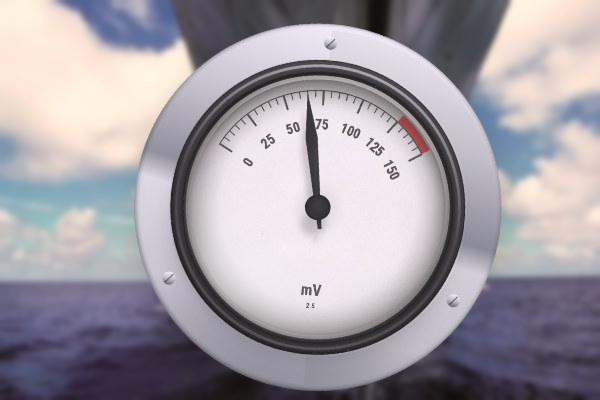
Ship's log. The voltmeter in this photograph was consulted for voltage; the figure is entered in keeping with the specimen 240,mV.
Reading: 65,mV
